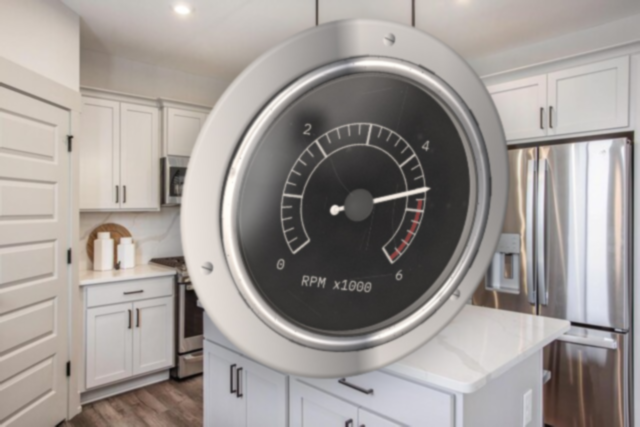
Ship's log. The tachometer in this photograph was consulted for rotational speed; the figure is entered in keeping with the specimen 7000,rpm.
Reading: 4600,rpm
